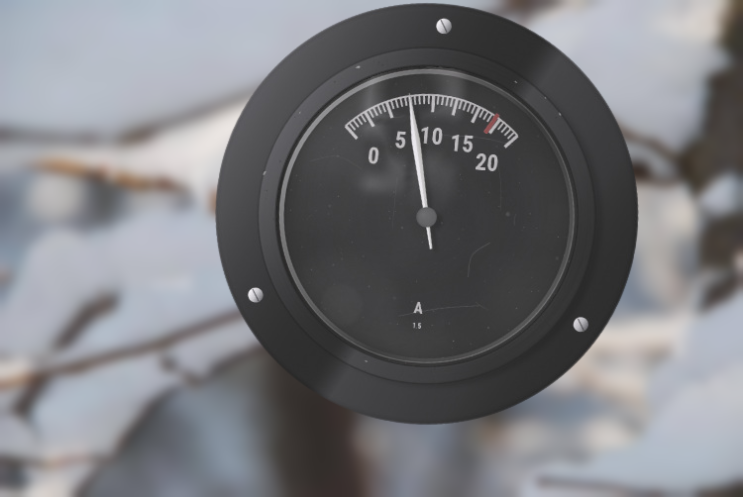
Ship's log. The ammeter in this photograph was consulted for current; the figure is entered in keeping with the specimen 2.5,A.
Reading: 7.5,A
